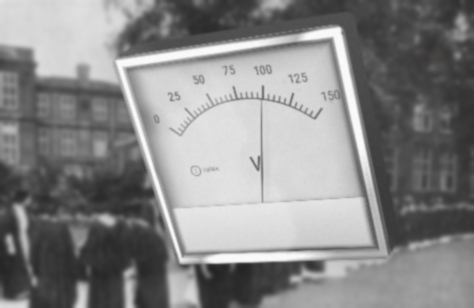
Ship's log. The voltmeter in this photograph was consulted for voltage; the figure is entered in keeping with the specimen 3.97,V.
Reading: 100,V
